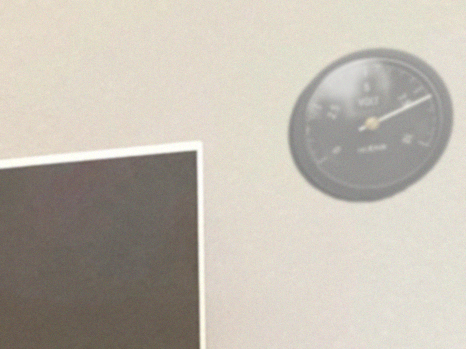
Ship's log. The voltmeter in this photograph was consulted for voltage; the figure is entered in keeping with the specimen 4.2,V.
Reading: 8,V
